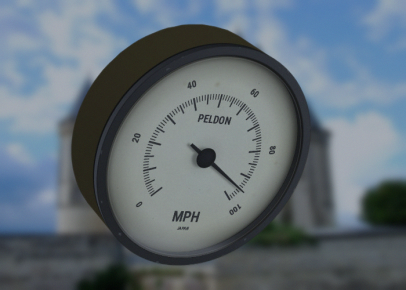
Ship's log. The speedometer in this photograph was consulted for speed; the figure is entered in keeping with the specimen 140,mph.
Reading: 95,mph
